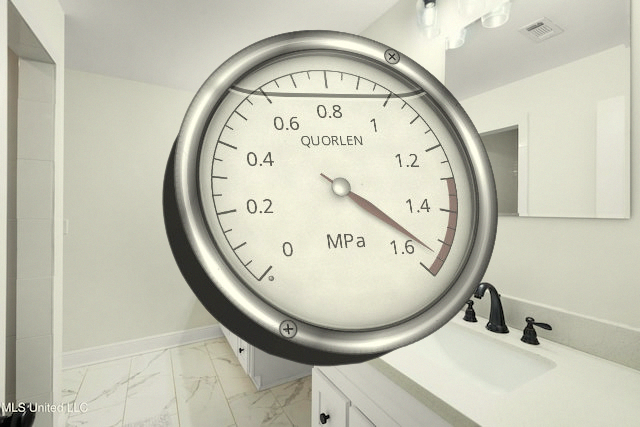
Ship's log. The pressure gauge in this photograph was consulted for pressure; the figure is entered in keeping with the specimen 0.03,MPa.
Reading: 1.55,MPa
